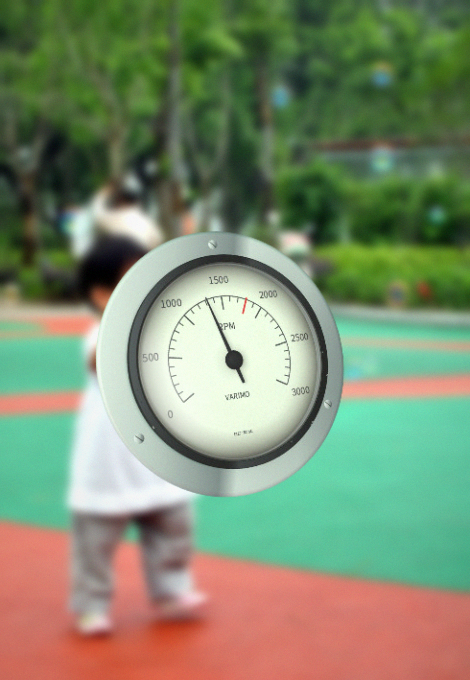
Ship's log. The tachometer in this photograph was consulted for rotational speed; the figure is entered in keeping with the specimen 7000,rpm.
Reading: 1300,rpm
